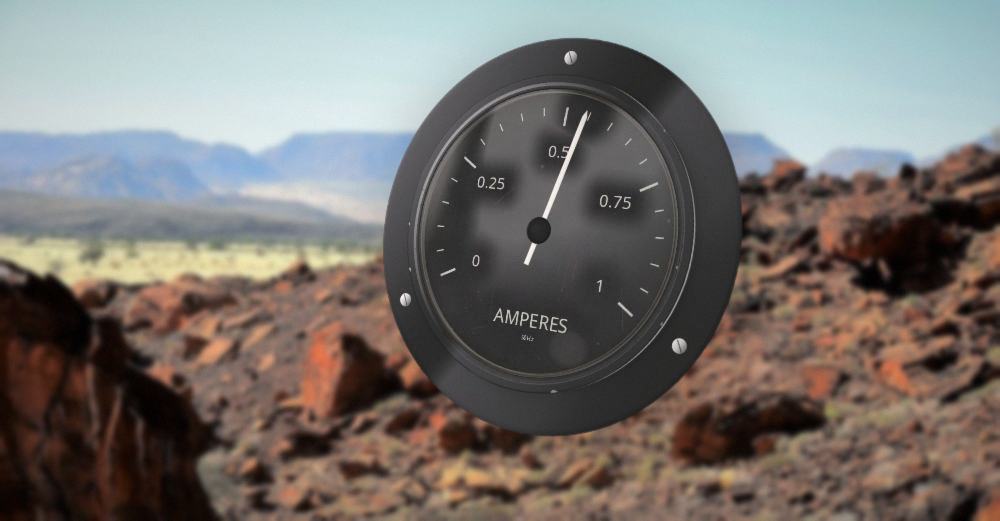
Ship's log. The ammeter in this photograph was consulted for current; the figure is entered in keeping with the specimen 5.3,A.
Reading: 0.55,A
